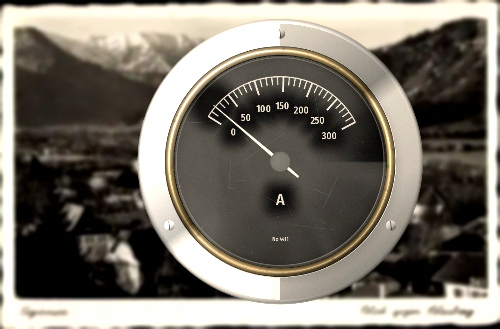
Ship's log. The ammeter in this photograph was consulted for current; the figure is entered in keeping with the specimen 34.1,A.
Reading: 20,A
